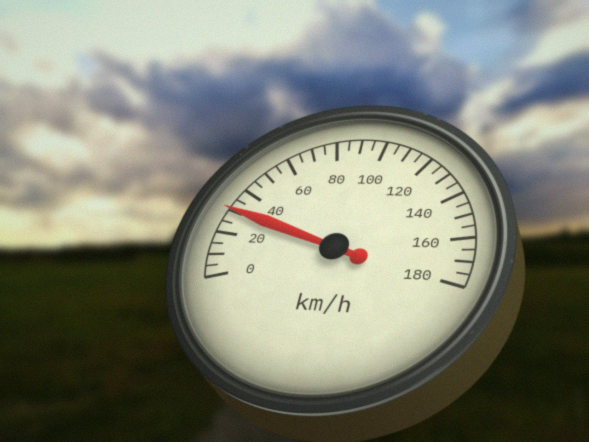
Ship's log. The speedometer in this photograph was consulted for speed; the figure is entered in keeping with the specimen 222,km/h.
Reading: 30,km/h
